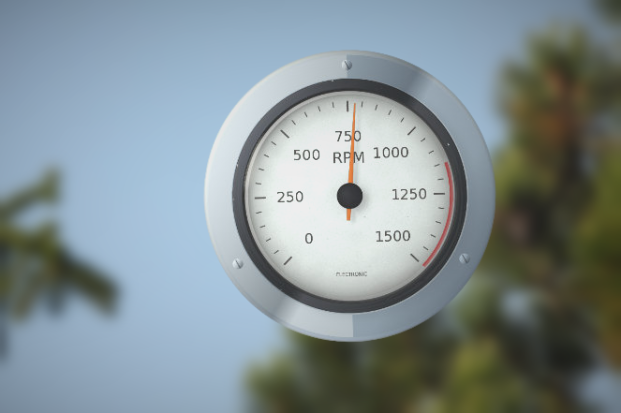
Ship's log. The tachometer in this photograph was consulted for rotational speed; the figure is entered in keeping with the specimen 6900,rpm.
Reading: 775,rpm
